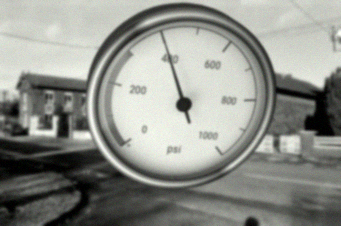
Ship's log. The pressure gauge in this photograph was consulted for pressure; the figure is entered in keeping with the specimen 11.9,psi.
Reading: 400,psi
